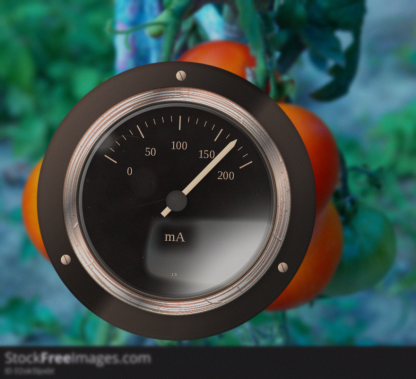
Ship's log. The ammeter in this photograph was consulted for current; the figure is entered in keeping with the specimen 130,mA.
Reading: 170,mA
